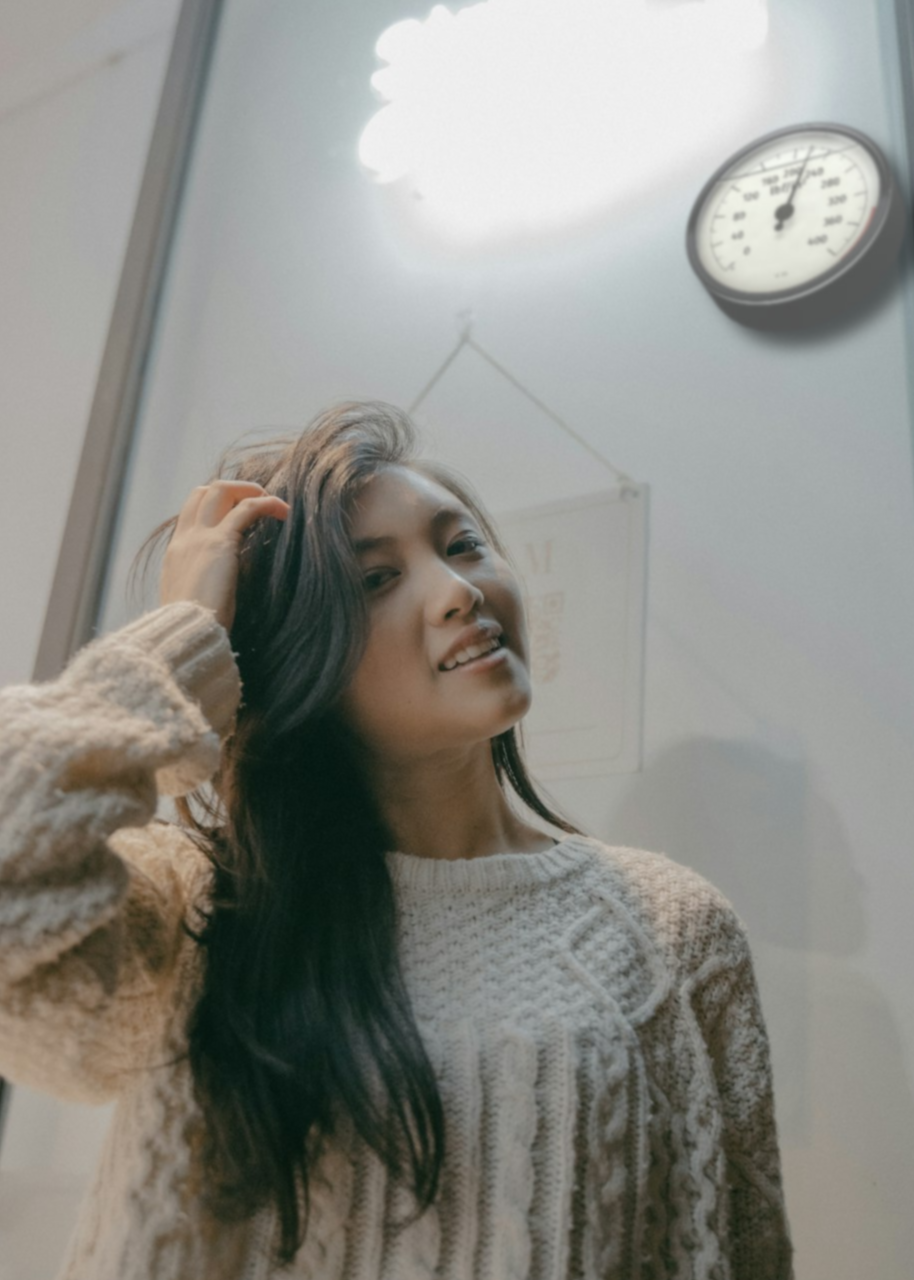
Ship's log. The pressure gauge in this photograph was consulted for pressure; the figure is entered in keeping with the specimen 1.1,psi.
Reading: 220,psi
